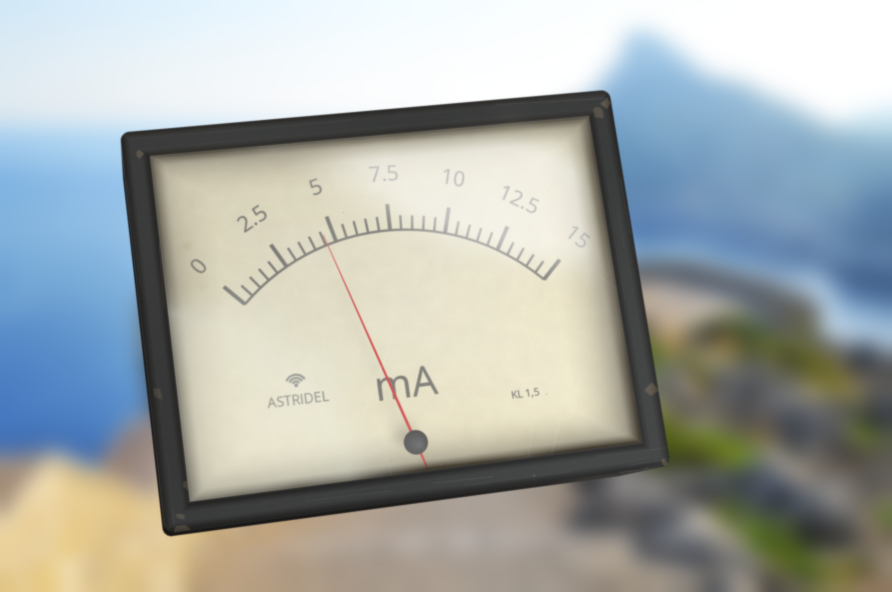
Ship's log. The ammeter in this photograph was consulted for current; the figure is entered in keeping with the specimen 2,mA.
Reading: 4.5,mA
